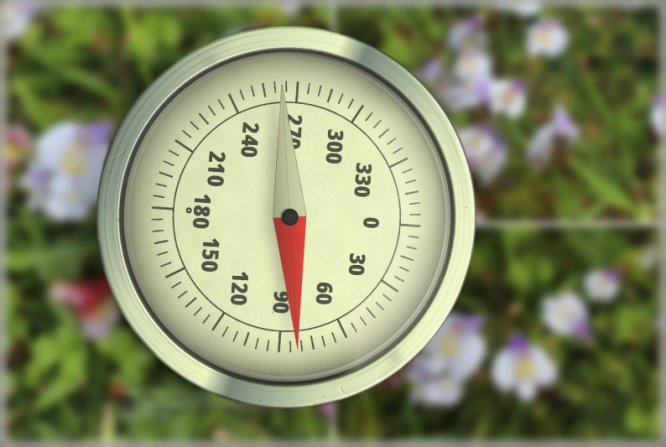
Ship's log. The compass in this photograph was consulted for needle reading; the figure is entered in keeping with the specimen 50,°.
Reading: 82.5,°
